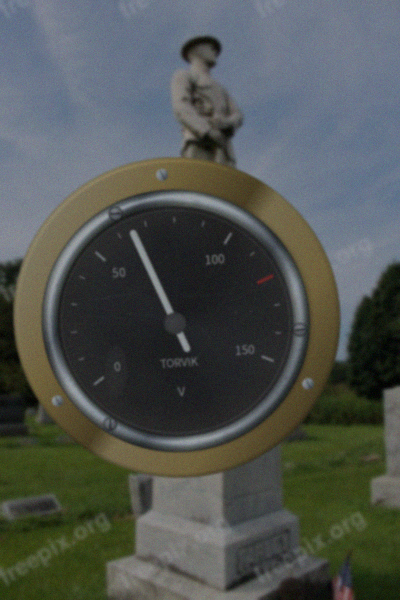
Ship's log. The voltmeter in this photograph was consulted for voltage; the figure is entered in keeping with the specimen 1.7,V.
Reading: 65,V
